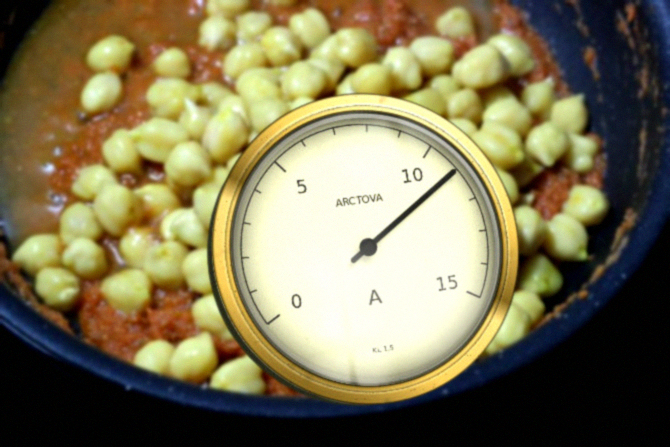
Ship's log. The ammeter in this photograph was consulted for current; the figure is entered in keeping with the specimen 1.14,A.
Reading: 11,A
